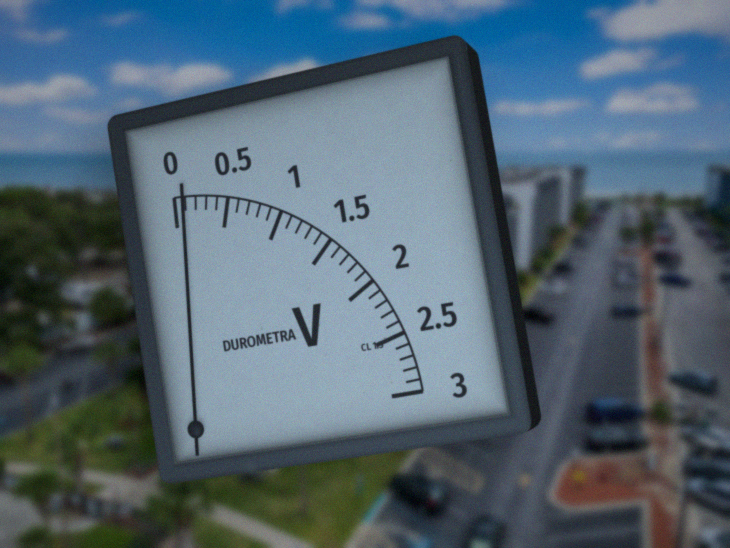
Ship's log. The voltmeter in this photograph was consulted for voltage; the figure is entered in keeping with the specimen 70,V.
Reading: 0.1,V
